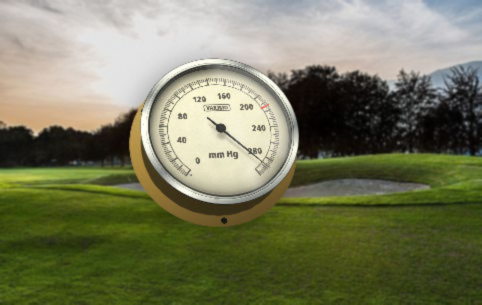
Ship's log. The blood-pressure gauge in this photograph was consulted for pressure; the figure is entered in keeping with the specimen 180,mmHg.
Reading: 290,mmHg
